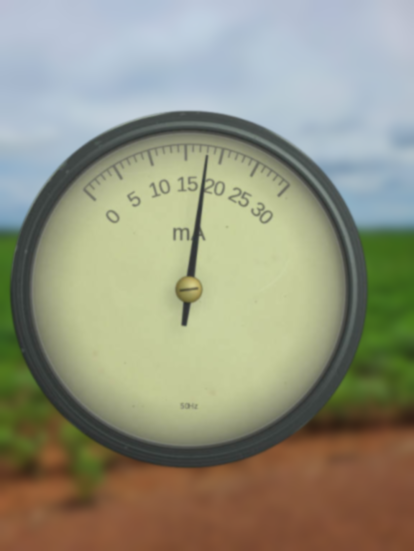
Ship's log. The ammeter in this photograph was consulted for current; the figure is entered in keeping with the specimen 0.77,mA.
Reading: 18,mA
